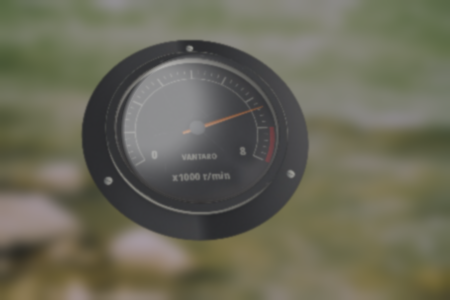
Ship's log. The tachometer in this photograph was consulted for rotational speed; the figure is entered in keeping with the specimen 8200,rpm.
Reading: 6400,rpm
